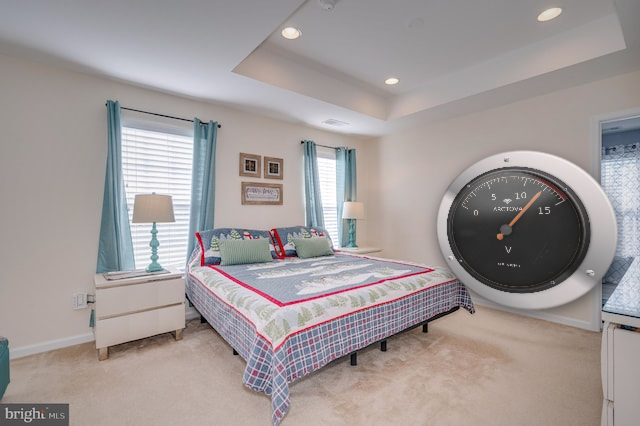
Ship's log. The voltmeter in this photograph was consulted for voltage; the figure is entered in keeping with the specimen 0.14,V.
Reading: 12.5,V
